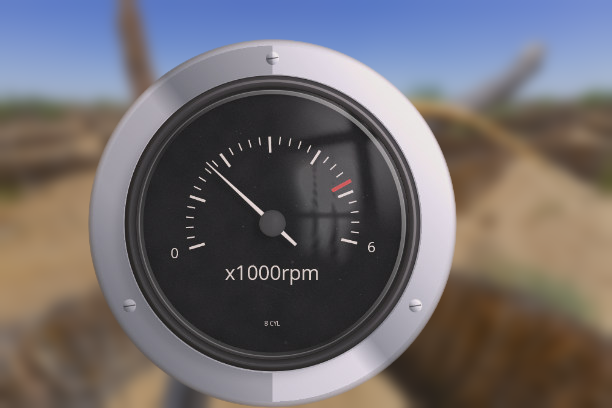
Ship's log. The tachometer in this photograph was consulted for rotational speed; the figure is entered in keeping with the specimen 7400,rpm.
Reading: 1700,rpm
